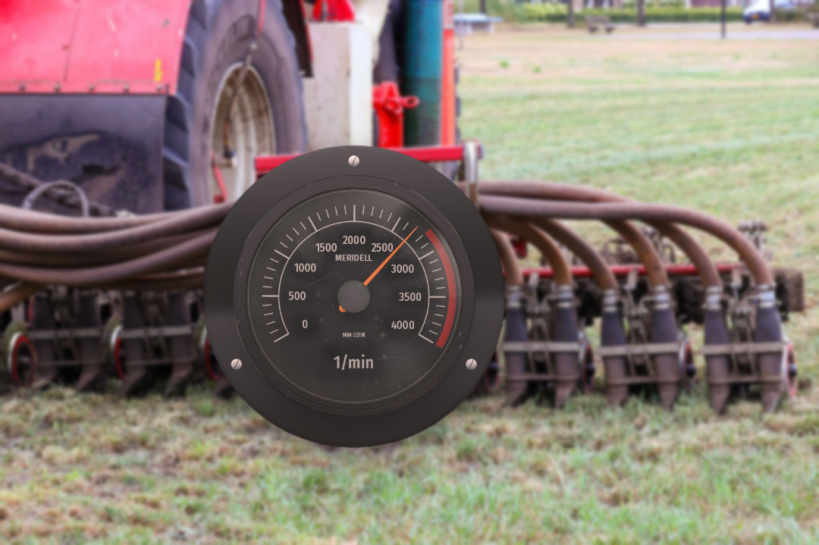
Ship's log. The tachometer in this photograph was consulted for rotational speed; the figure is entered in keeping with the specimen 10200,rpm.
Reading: 2700,rpm
